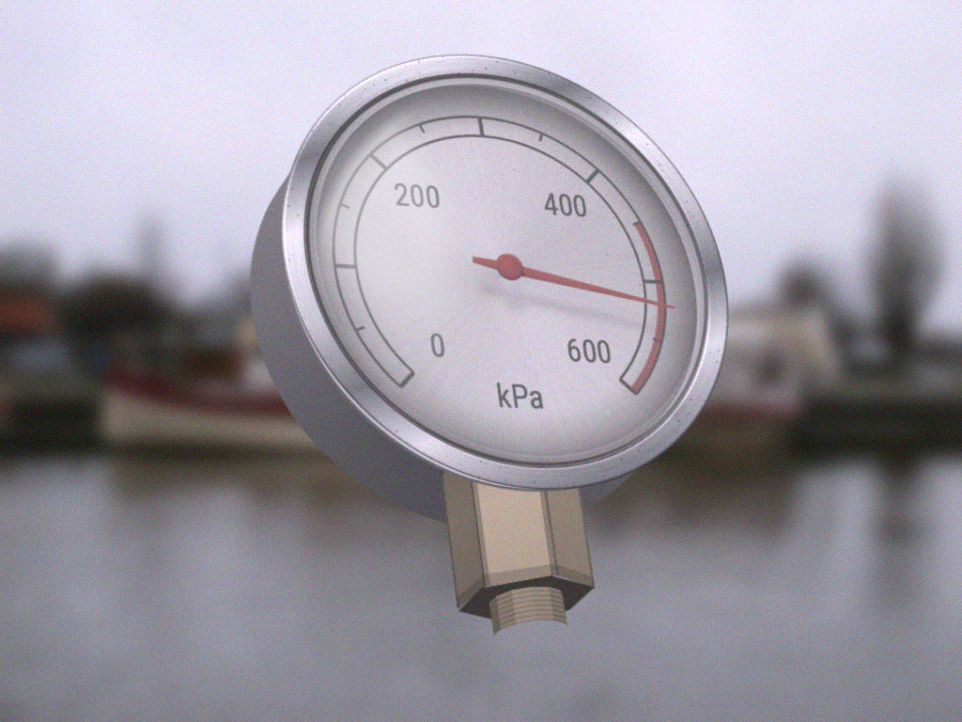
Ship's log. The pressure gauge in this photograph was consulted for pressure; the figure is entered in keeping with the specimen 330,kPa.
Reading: 525,kPa
